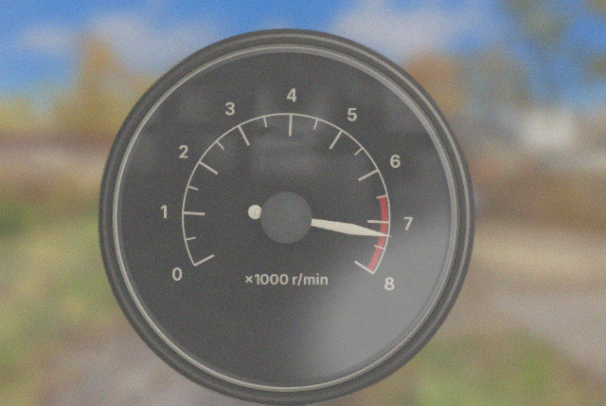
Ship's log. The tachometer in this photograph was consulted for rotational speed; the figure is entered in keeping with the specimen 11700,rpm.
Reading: 7250,rpm
